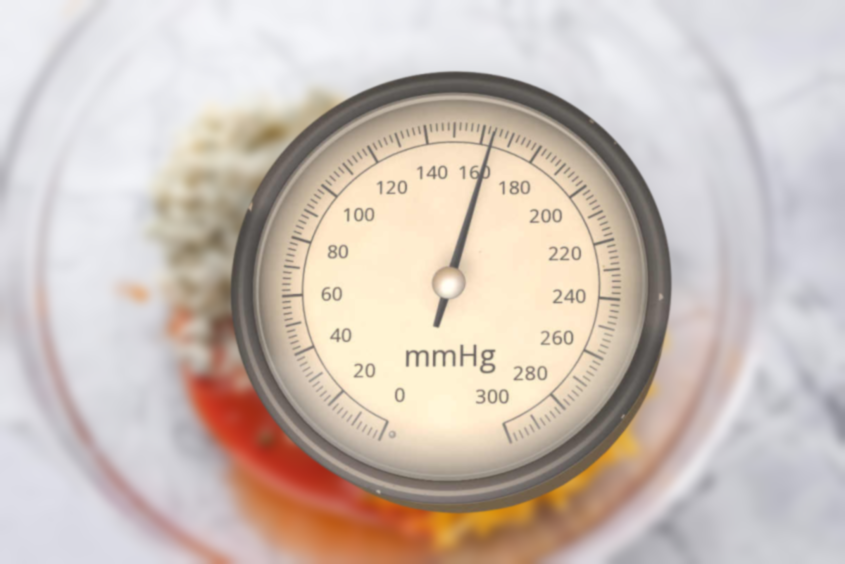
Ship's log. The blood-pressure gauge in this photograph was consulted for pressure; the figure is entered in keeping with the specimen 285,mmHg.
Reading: 164,mmHg
